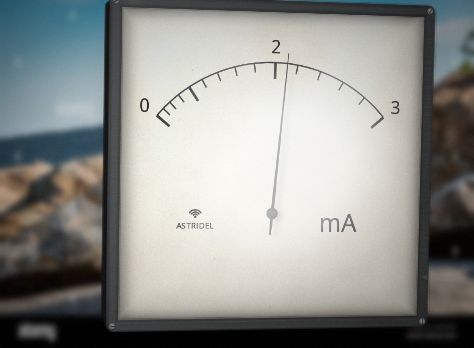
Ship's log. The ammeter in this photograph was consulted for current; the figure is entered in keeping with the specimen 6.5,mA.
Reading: 2.1,mA
